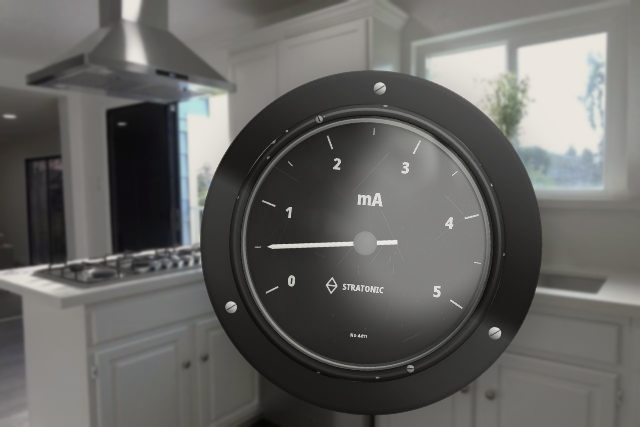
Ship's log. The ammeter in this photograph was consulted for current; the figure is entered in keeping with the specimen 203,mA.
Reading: 0.5,mA
